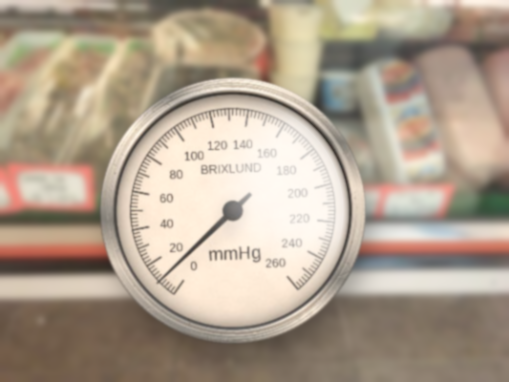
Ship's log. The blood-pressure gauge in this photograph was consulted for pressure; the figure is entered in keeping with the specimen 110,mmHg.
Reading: 10,mmHg
